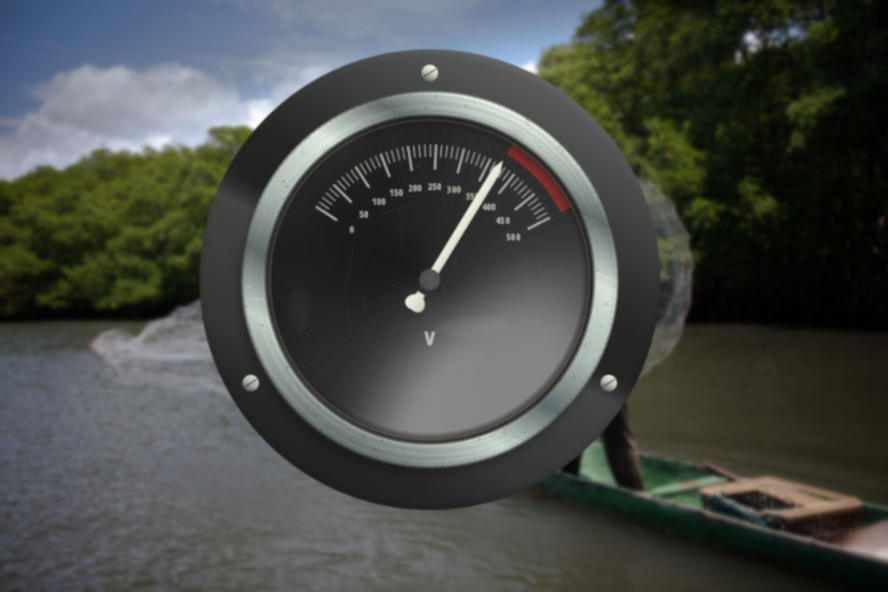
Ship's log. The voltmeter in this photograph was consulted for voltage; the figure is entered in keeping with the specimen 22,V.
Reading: 370,V
